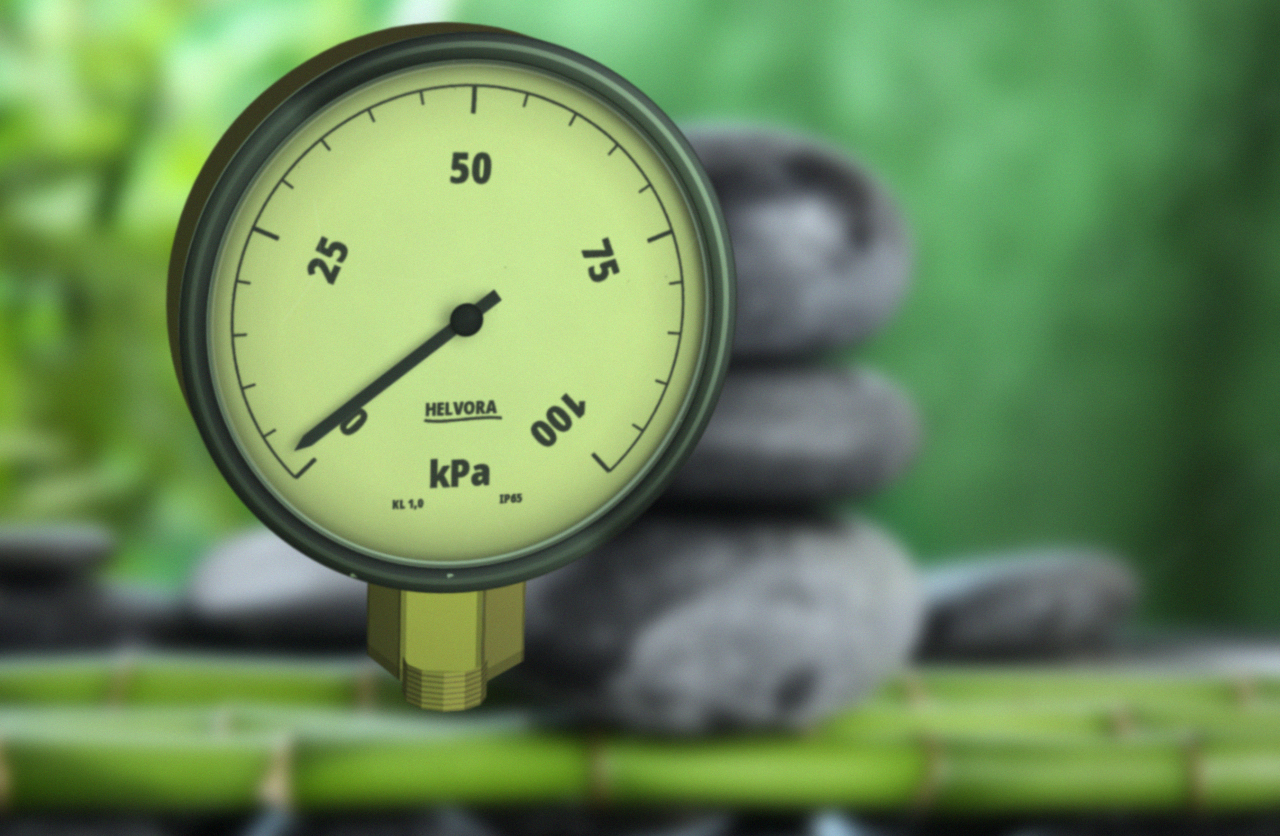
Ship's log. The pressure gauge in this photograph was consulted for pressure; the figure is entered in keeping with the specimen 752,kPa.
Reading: 2.5,kPa
